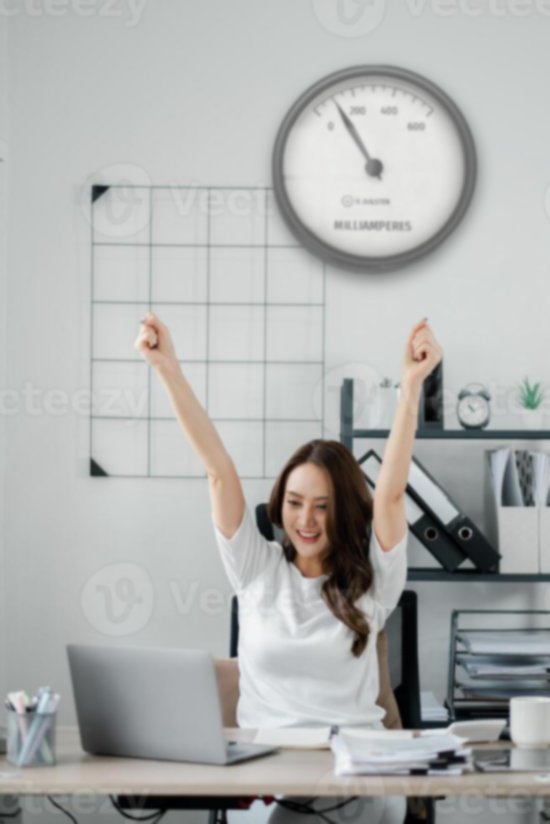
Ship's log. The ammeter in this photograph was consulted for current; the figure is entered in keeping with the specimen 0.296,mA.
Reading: 100,mA
